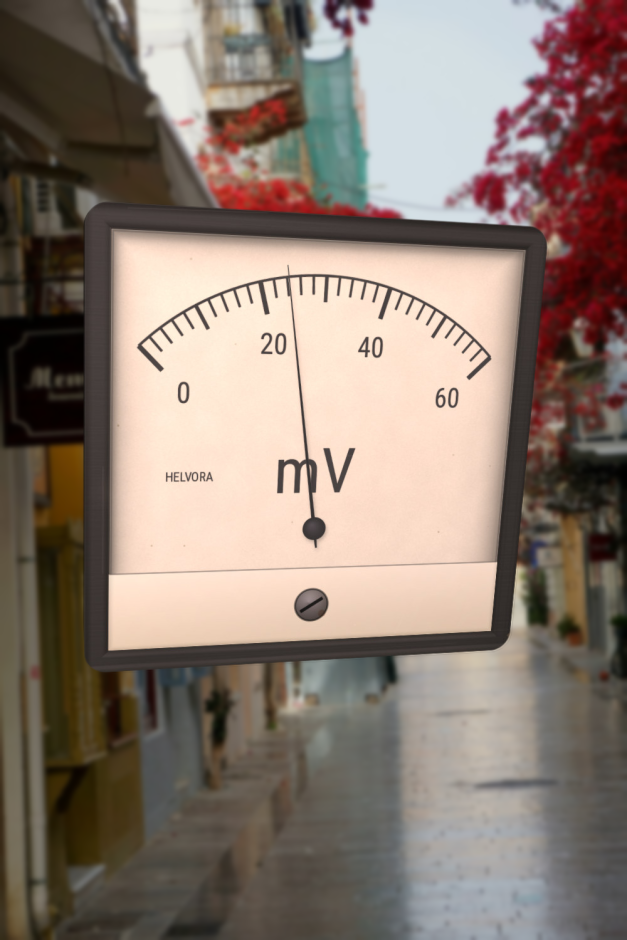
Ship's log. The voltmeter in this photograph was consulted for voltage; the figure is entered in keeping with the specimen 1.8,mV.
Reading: 24,mV
